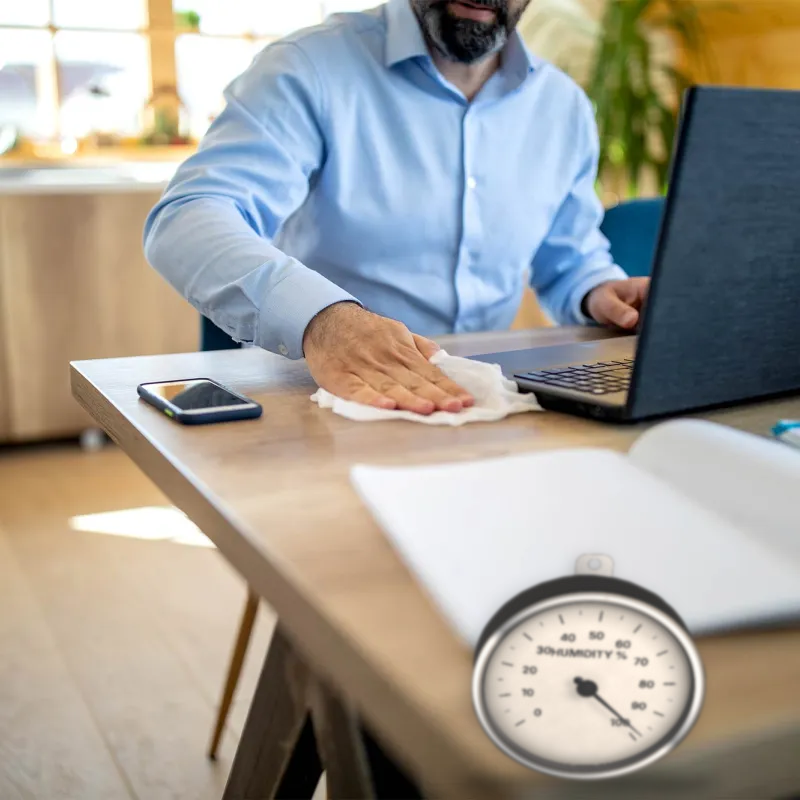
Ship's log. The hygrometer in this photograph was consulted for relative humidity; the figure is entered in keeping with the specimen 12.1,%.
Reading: 97.5,%
